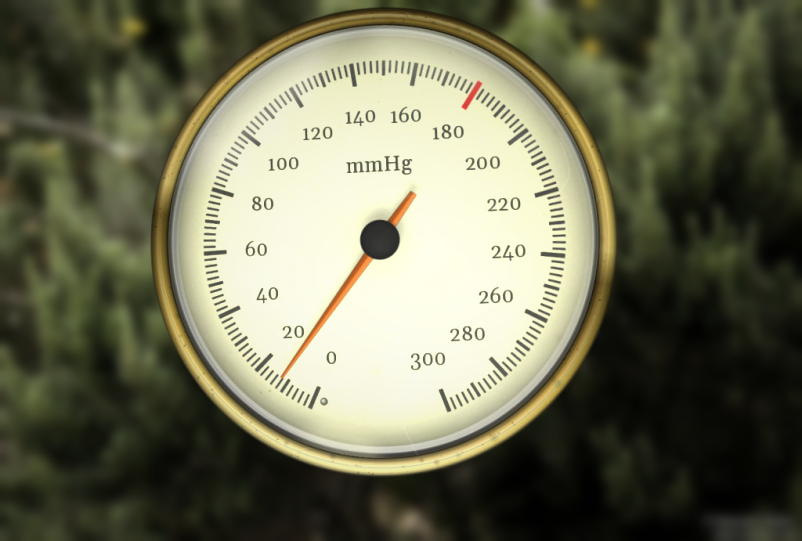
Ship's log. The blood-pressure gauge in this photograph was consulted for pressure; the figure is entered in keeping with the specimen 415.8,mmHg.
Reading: 12,mmHg
